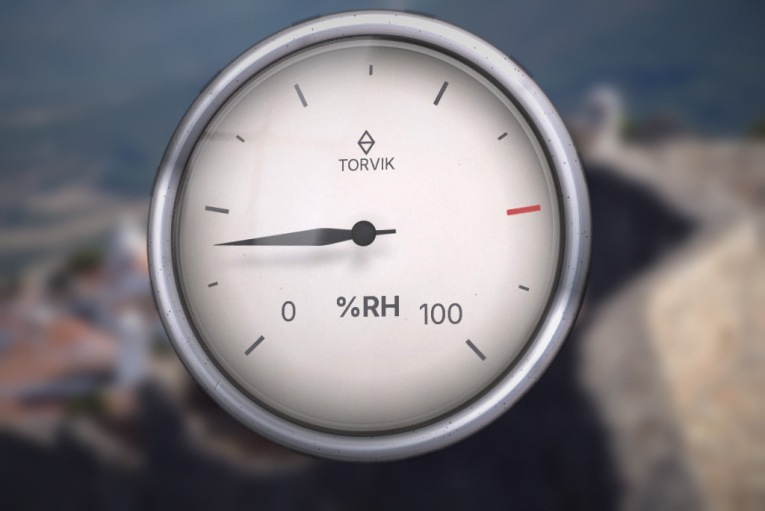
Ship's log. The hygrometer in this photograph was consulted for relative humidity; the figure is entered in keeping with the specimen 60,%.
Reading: 15,%
